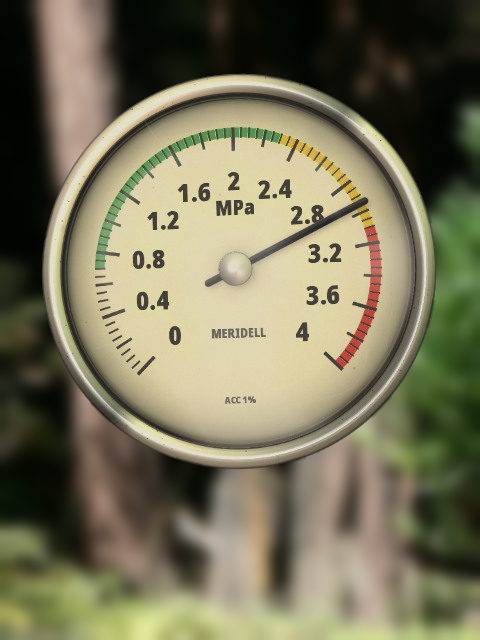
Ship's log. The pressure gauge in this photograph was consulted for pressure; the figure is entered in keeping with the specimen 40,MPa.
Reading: 2.95,MPa
